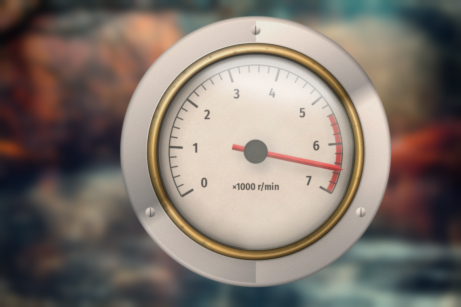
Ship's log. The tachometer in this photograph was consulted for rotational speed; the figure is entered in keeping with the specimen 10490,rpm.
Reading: 6500,rpm
